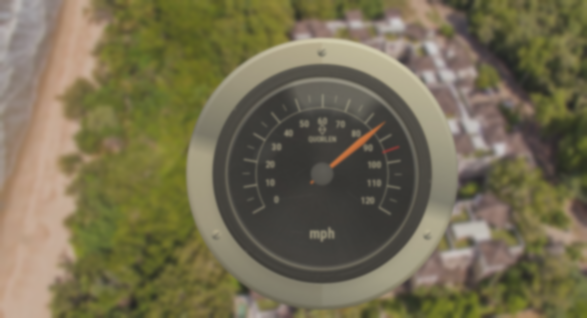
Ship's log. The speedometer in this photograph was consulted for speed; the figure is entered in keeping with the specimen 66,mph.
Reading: 85,mph
